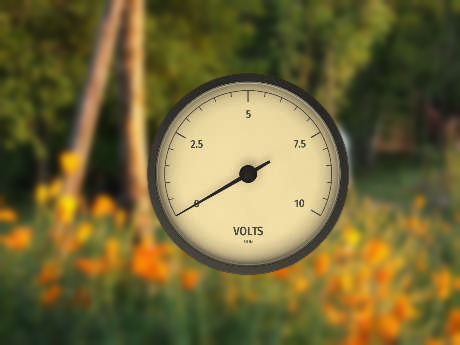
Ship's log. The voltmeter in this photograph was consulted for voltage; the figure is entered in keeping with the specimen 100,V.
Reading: 0,V
